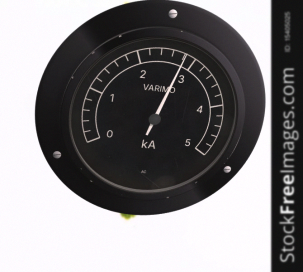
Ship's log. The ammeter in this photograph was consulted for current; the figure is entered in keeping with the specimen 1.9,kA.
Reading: 2.8,kA
